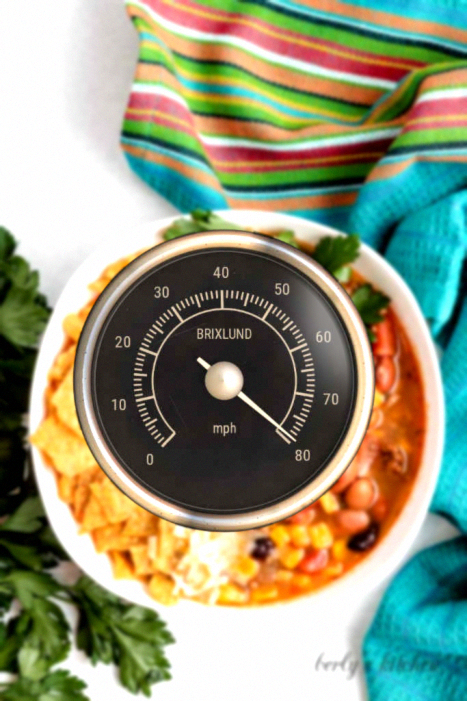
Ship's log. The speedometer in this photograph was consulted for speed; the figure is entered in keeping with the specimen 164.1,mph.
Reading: 79,mph
